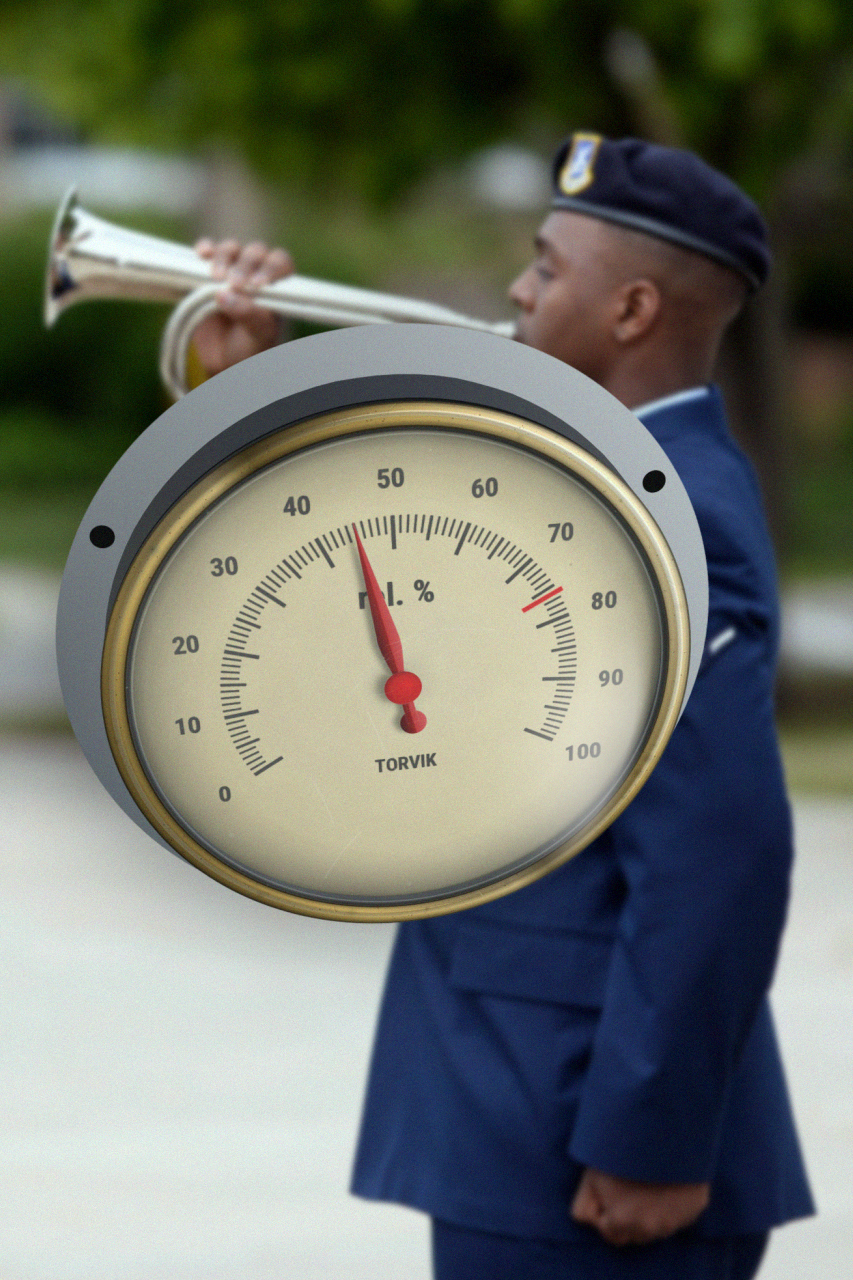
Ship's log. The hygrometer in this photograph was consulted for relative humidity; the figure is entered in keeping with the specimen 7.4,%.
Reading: 45,%
